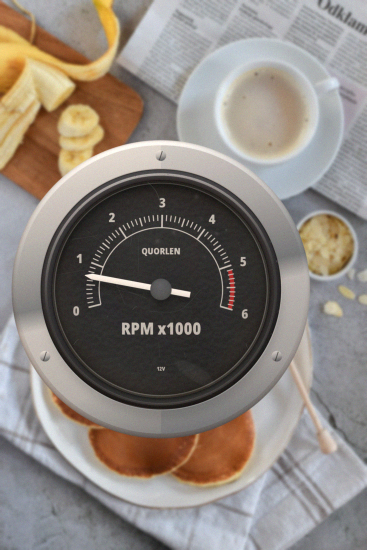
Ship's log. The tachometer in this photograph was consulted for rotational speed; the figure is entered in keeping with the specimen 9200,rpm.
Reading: 700,rpm
